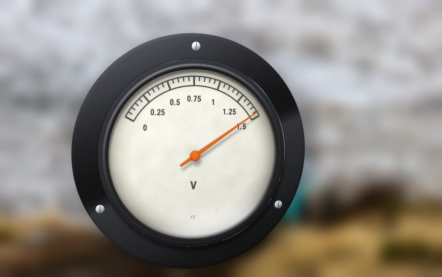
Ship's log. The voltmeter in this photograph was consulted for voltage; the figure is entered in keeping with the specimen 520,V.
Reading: 1.45,V
